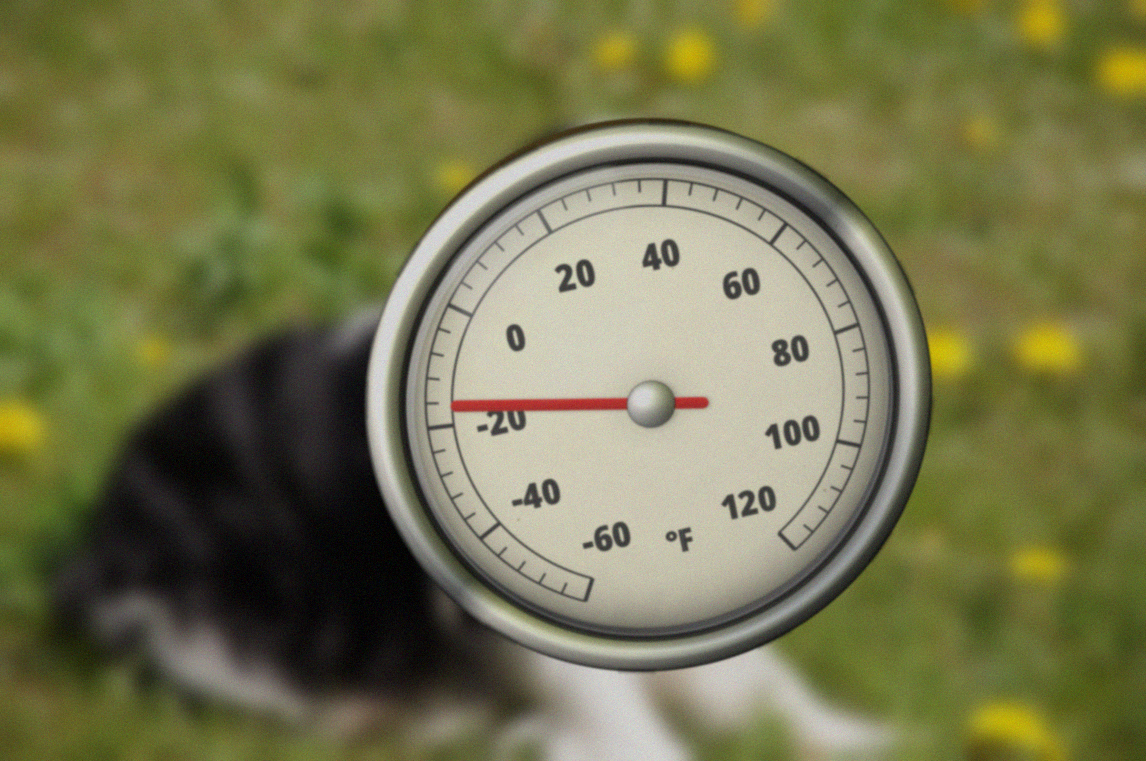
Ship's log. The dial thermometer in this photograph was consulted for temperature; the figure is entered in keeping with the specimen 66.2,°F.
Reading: -16,°F
